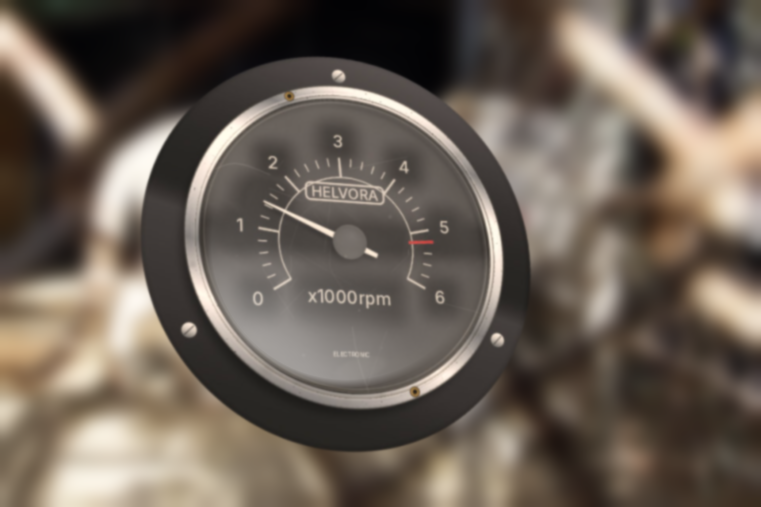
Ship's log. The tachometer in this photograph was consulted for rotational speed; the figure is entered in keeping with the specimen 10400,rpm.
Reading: 1400,rpm
